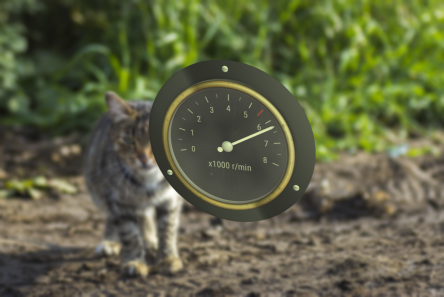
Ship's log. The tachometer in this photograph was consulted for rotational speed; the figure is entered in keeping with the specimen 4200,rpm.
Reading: 6250,rpm
